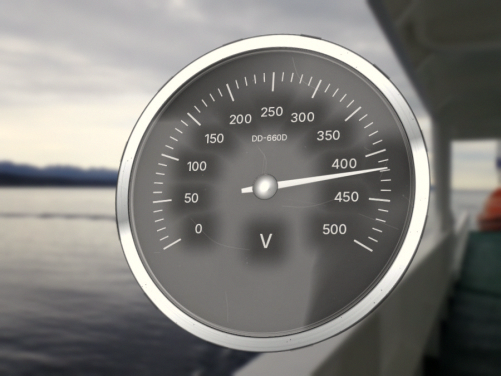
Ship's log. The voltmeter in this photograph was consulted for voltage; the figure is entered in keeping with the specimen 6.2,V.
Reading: 420,V
